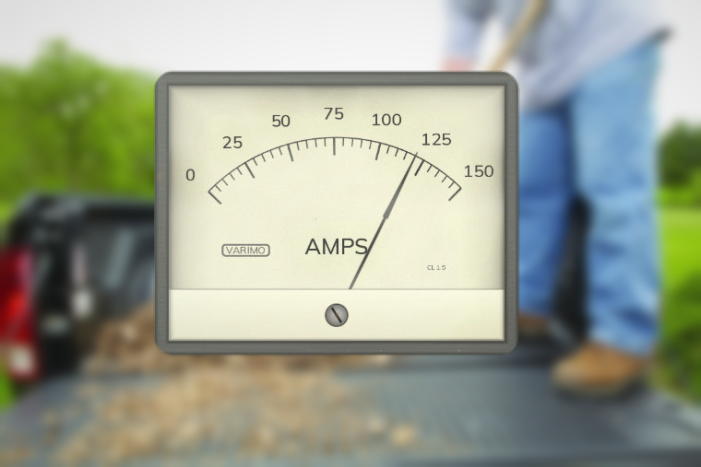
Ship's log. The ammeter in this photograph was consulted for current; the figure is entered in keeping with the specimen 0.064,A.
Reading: 120,A
